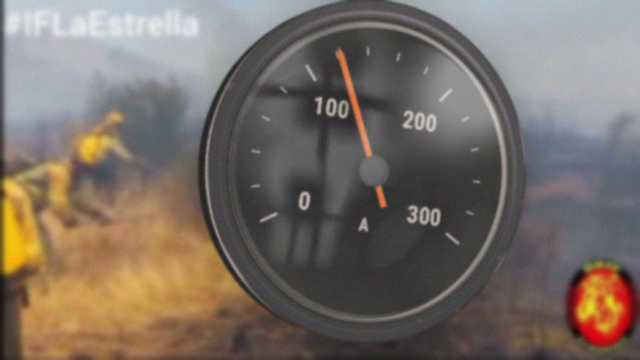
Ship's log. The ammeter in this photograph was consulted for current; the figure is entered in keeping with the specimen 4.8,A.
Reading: 120,A
